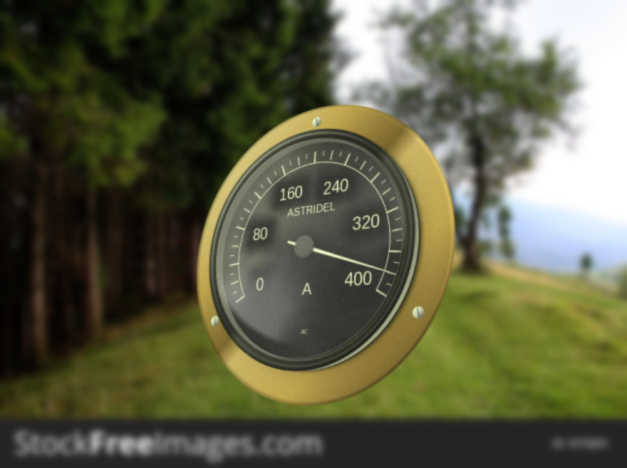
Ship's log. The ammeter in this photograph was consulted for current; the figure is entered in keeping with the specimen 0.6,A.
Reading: 380,A
